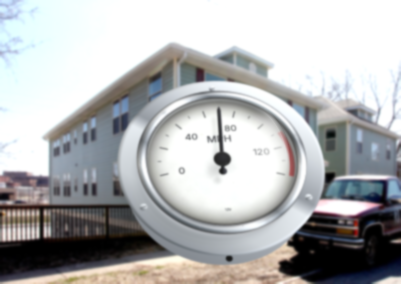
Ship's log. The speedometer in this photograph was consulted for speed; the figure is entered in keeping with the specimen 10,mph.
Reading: 70,mph
